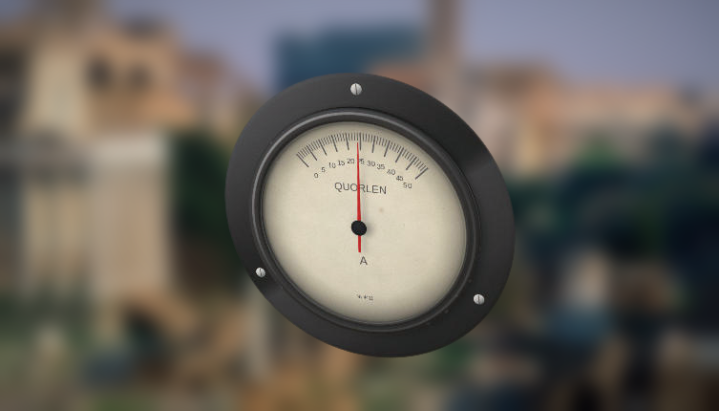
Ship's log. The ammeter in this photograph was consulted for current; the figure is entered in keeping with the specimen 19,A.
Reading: 25,A
